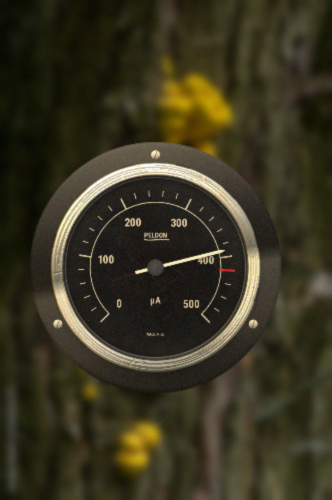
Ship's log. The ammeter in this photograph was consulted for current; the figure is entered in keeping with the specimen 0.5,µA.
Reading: 390,µA
